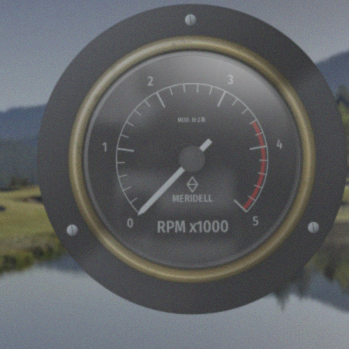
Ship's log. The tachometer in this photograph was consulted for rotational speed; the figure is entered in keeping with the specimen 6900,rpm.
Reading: 0,rpm
